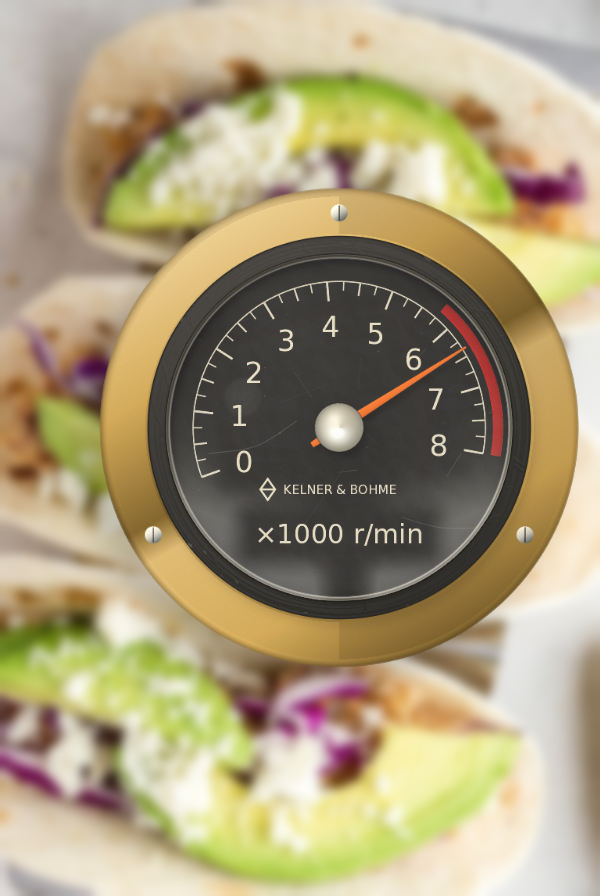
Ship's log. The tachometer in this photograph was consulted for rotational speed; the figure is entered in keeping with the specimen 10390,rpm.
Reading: 6375,rpm
